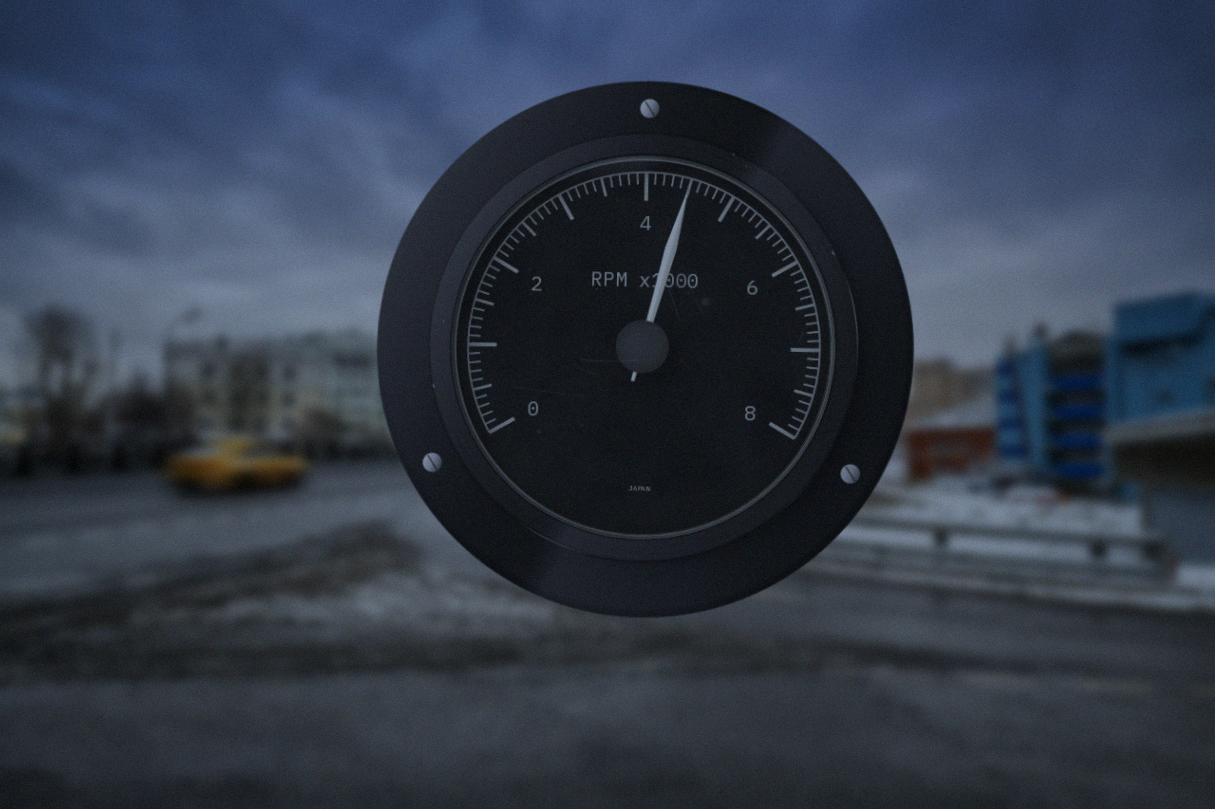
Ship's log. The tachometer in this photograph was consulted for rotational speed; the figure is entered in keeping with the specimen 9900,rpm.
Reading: 4500,rpm
